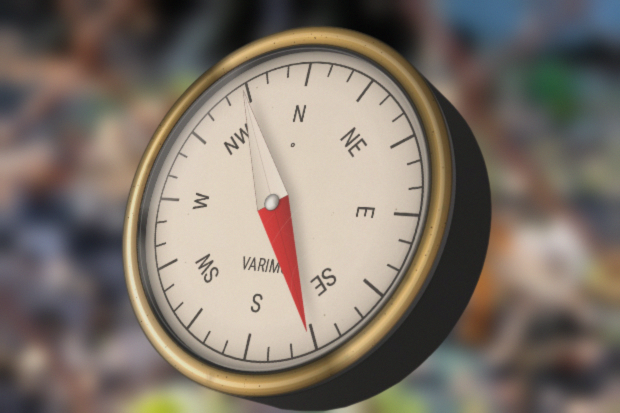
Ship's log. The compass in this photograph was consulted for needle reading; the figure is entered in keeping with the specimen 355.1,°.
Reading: 150,°
